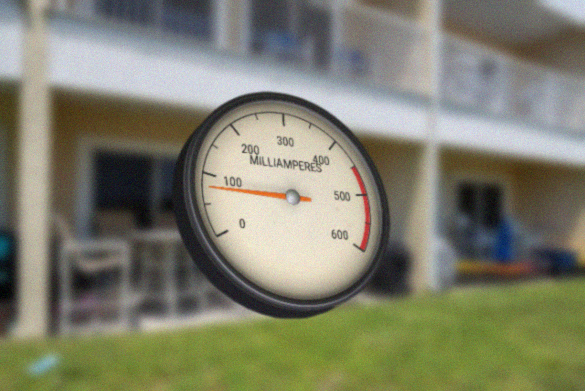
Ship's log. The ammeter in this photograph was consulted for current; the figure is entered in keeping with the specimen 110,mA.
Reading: 75,mA
